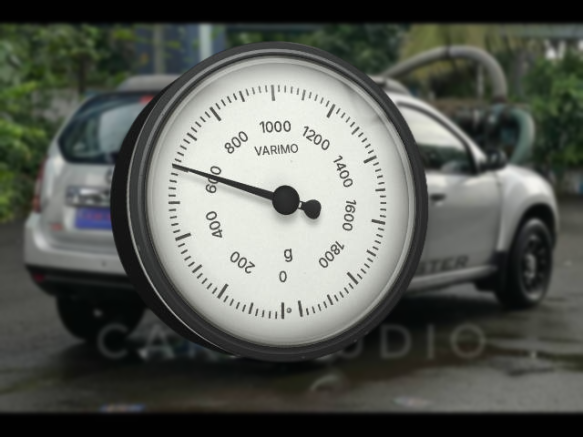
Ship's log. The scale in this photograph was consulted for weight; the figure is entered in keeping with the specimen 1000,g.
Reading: 600,g
